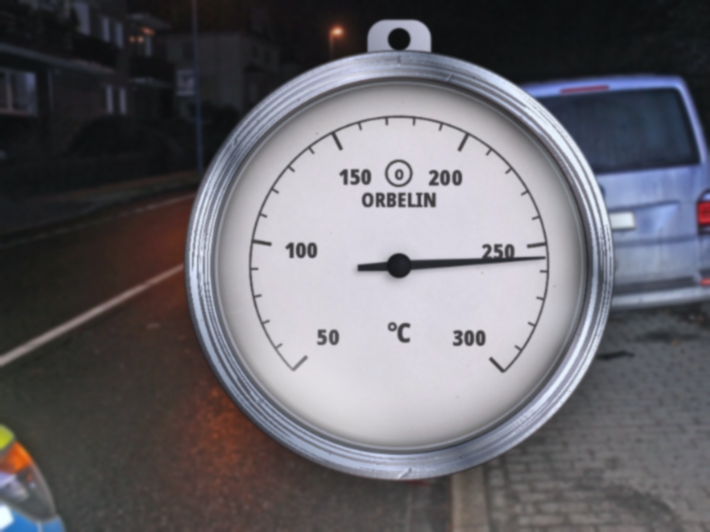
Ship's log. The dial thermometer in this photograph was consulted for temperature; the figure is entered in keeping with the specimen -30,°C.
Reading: 255,°C
